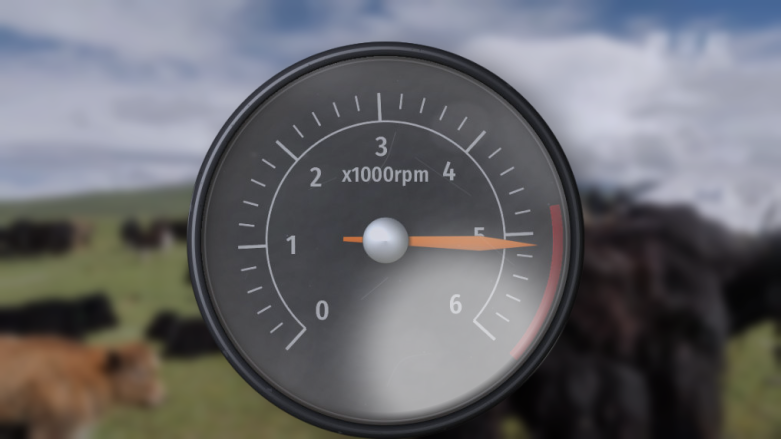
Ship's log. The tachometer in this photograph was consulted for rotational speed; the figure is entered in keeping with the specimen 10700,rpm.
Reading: 5100,rpm
